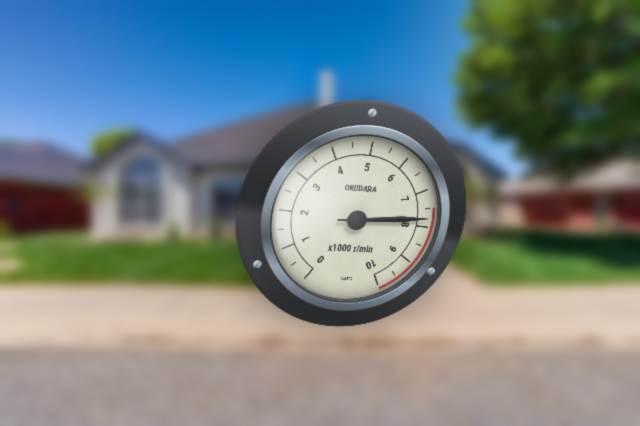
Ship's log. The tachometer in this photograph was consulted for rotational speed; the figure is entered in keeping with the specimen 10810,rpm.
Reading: 7750,rpm
